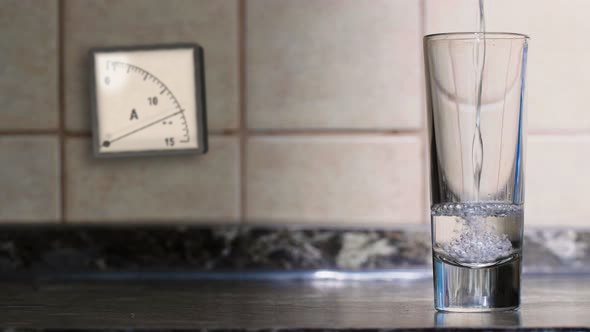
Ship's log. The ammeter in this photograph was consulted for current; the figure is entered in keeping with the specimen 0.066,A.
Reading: 12.5,A
